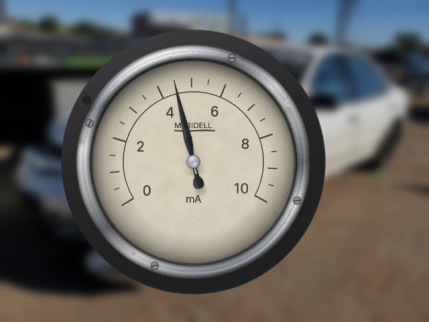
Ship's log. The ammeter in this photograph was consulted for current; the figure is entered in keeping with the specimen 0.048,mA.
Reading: 4.5,mA
